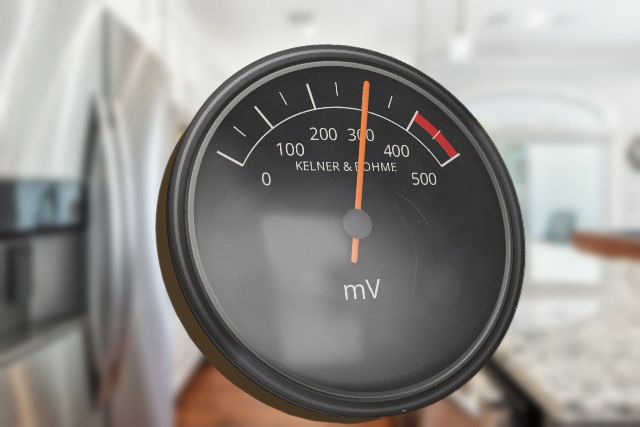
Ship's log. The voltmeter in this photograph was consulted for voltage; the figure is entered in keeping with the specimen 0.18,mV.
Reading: 300,mV
